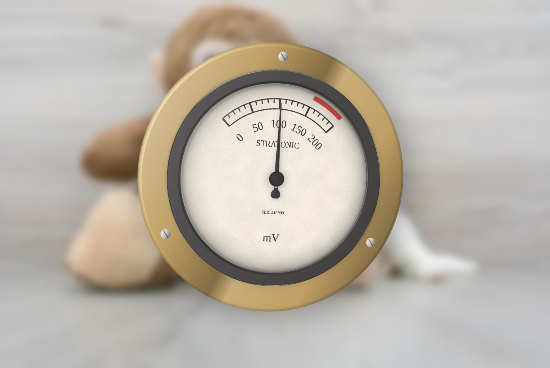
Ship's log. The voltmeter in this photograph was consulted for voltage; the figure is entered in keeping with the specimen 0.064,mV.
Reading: 100,mV
